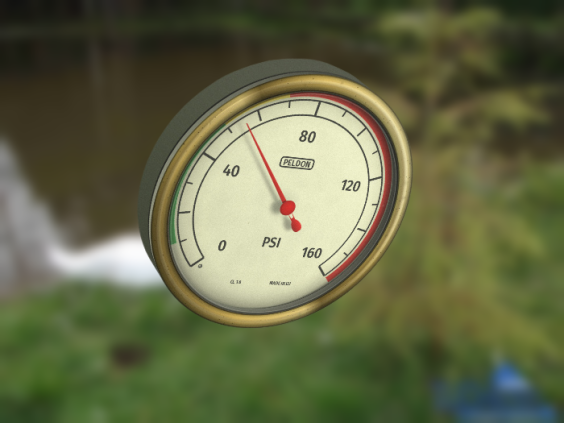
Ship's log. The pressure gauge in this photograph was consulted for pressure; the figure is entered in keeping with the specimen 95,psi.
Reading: 55,psi
